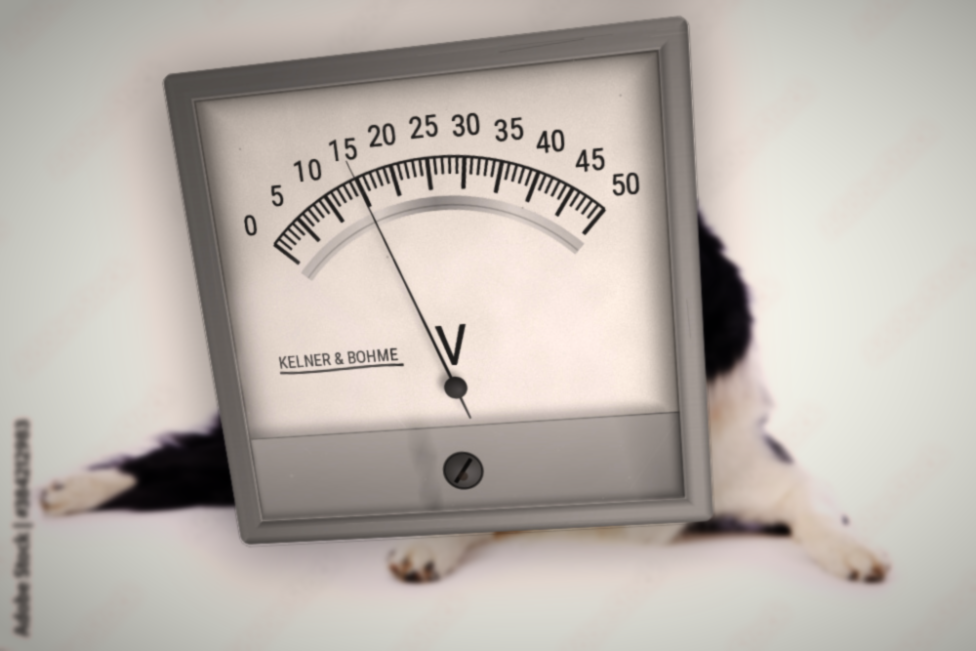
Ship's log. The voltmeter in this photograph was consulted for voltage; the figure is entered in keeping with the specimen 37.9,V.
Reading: 15,V
